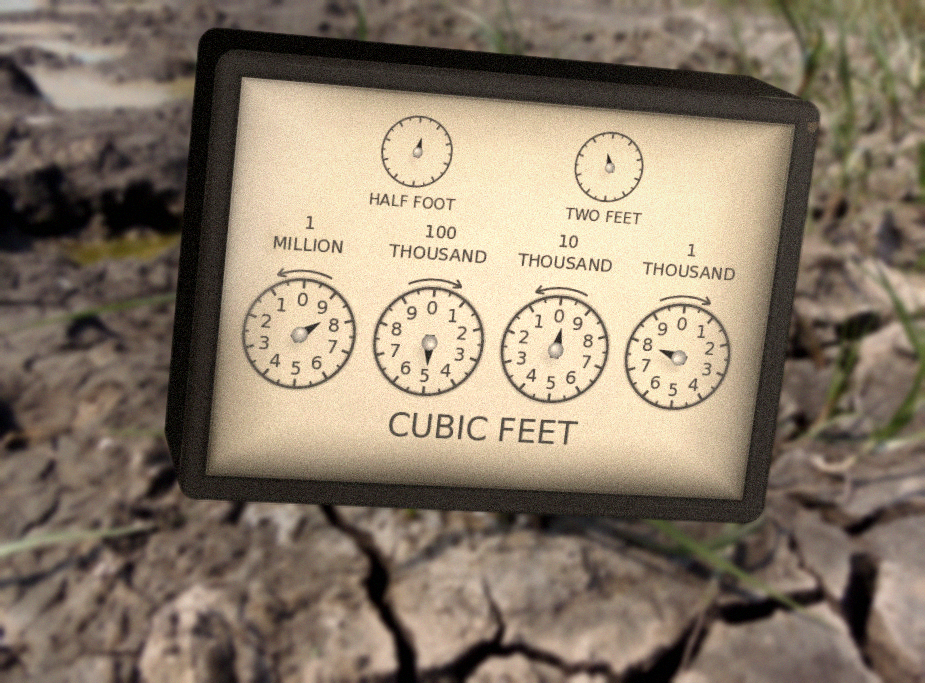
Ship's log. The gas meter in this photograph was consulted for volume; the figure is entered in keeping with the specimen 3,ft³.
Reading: 849800,ft³
